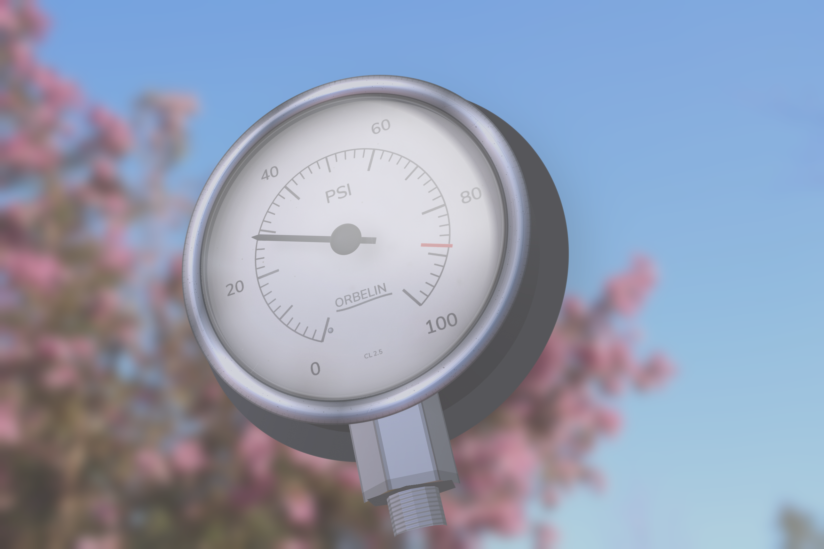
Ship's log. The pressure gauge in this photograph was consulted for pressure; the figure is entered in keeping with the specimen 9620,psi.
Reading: 28,psi
